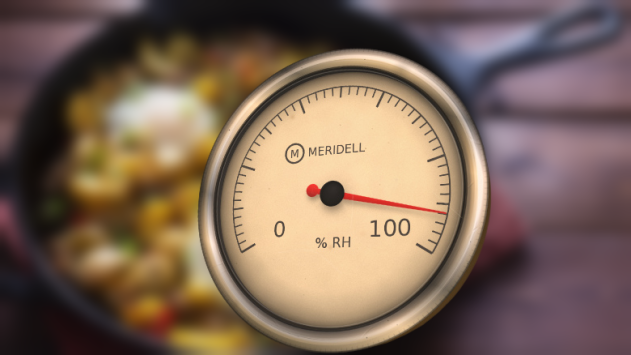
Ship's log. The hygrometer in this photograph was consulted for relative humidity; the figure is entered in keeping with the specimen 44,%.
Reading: 92,%
